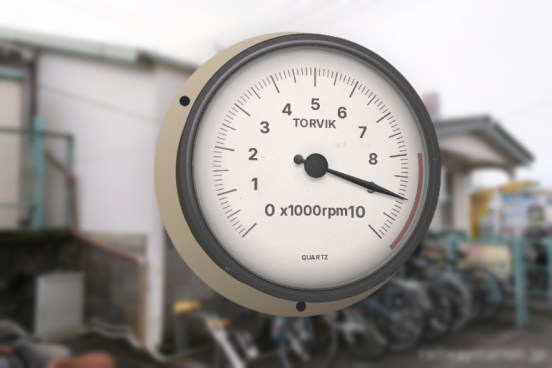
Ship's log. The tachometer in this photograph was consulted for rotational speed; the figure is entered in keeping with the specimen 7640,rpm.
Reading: 9000,rpm
